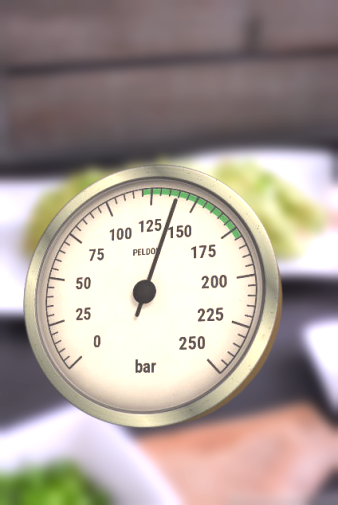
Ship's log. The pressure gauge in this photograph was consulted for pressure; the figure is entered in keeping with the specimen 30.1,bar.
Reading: 140,bar
